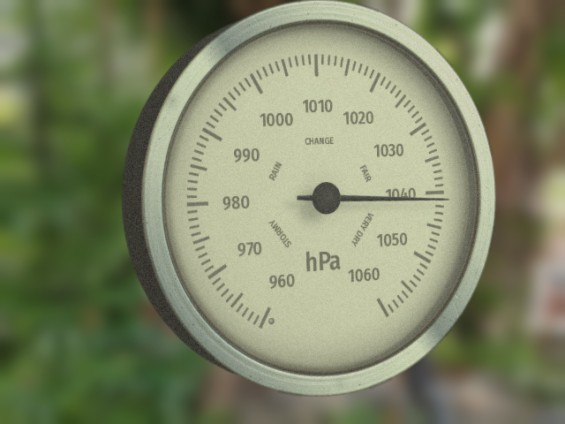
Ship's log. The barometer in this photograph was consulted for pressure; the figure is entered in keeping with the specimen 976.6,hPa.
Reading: 1041,hPa
